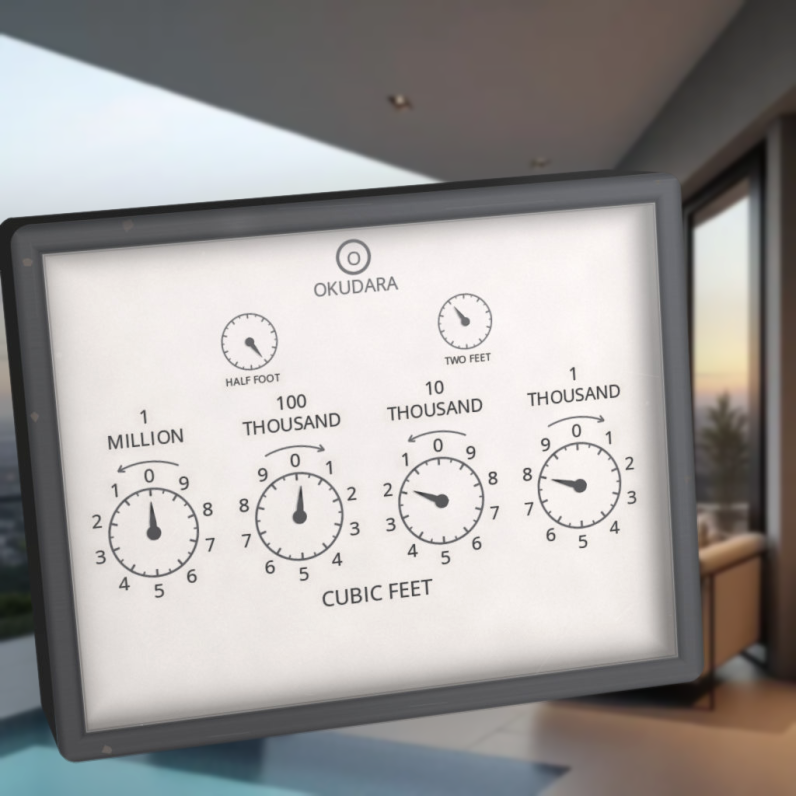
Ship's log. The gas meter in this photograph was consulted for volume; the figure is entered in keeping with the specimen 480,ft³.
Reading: 1800,ft³
